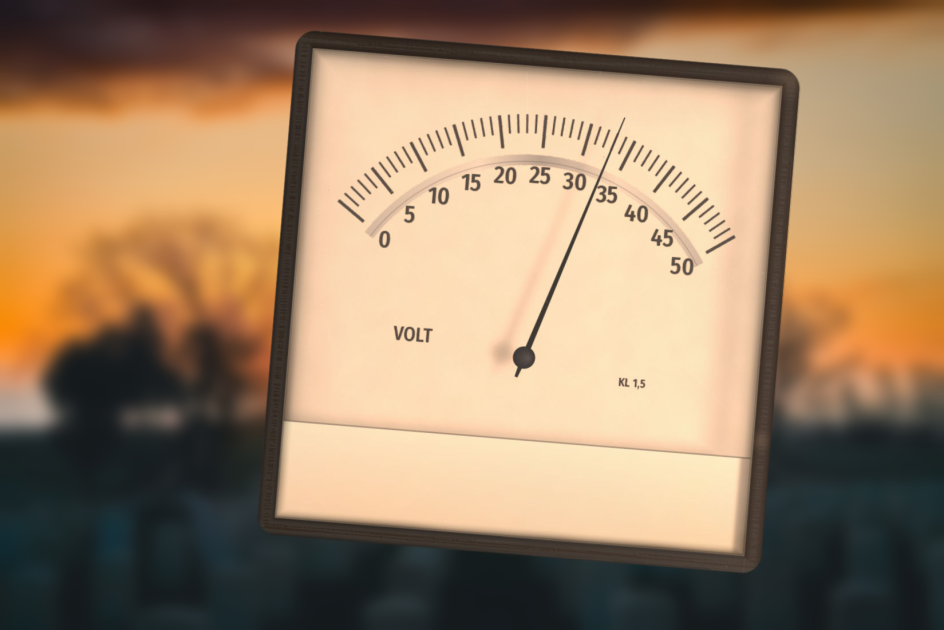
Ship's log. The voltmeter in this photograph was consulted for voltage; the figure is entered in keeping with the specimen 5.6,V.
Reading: 33,V
